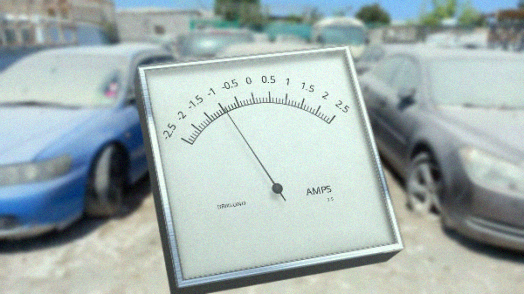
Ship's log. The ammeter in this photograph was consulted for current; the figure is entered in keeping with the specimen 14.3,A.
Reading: -1,A
